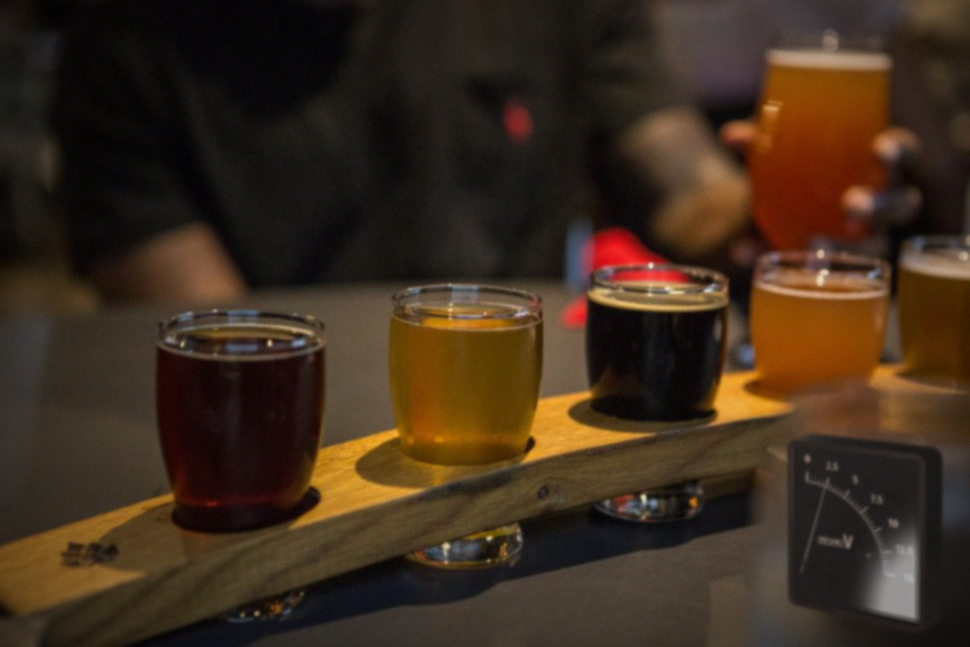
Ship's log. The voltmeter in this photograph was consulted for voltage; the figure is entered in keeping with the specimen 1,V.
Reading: 2.5,V
